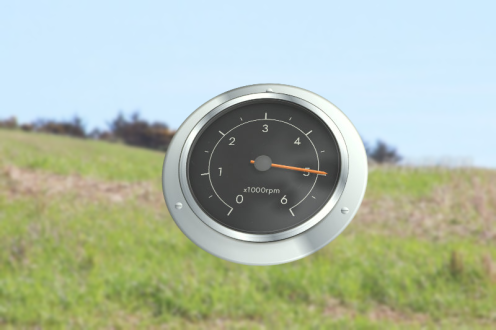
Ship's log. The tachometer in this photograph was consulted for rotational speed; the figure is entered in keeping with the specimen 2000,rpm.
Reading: 5000,rpm
